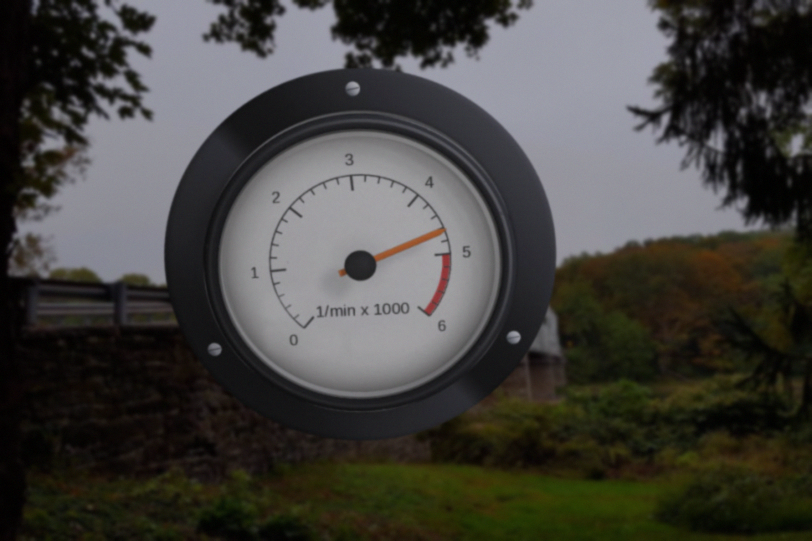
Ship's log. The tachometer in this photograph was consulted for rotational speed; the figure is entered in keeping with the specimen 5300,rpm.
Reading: 4600,rpm
